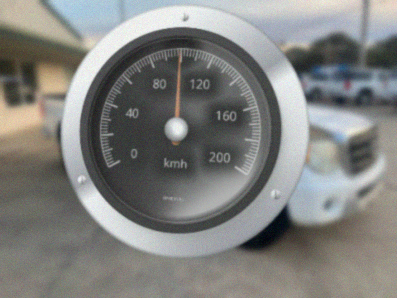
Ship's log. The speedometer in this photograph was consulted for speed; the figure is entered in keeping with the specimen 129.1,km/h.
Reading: 100,km/h
